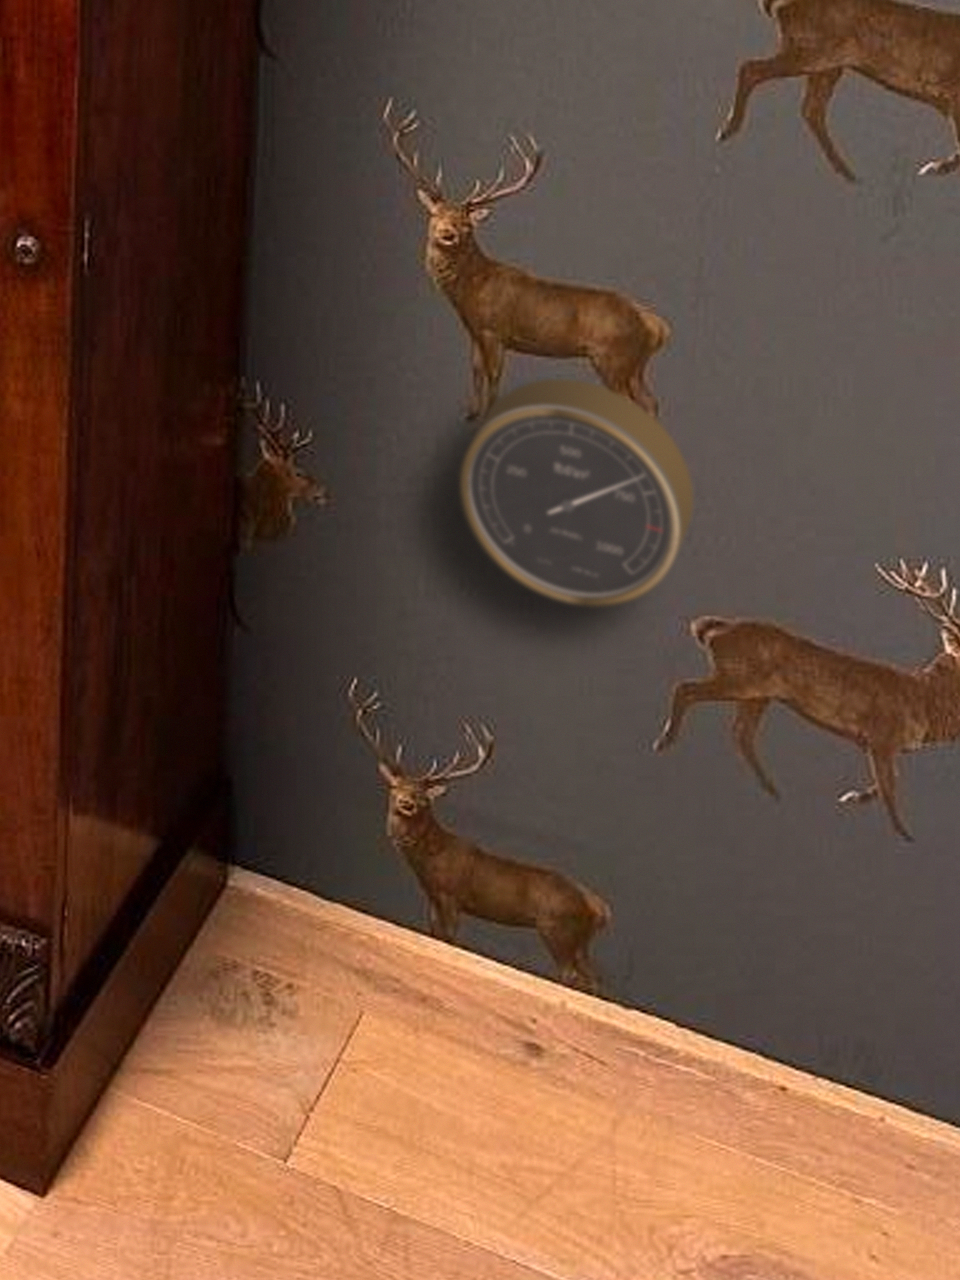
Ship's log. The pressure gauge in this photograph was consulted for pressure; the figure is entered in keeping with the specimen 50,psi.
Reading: 700,psi
